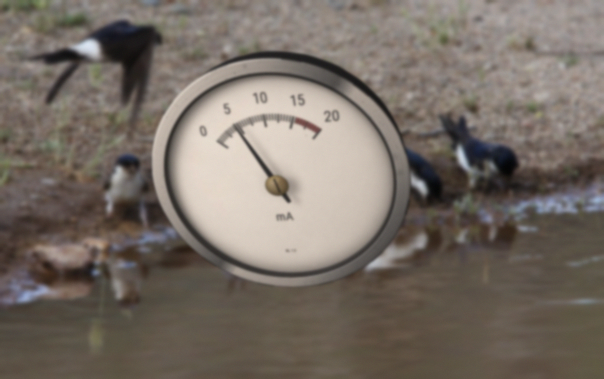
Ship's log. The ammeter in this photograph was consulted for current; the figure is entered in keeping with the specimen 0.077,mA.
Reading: 5,mA
